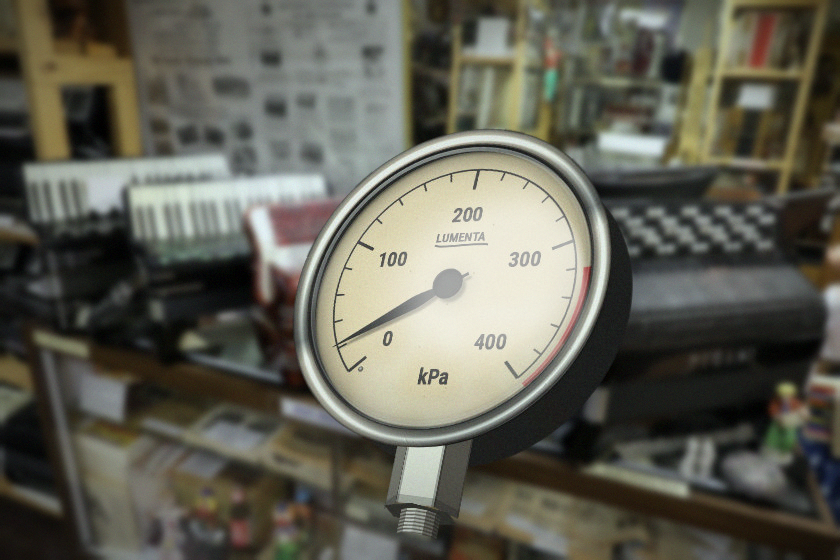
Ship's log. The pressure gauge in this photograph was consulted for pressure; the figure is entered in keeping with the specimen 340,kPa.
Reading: 20,kPa
